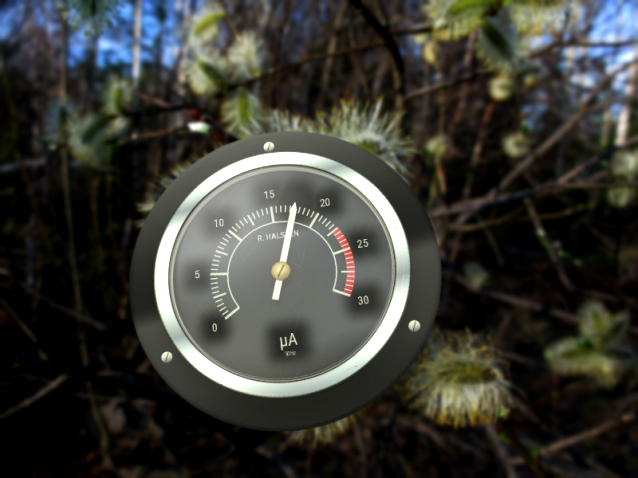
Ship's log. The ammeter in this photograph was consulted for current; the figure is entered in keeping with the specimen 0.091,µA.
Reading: 17.5,µA
